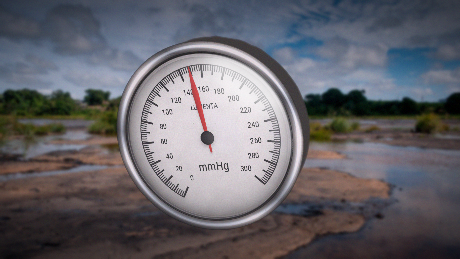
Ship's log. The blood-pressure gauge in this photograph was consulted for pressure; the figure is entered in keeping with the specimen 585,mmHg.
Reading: 150,mmHg
